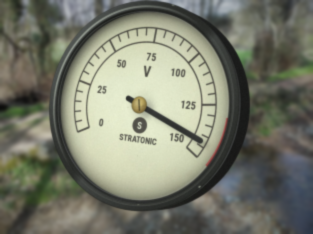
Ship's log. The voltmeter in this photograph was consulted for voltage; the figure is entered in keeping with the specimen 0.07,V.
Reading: 142.5,V
